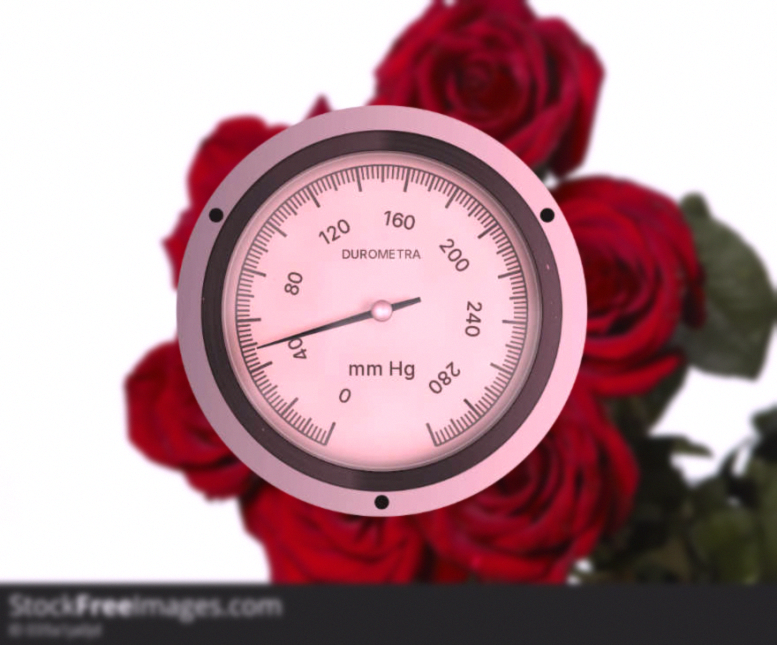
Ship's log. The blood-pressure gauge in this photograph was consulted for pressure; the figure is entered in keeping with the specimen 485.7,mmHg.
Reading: 48,mmHg
